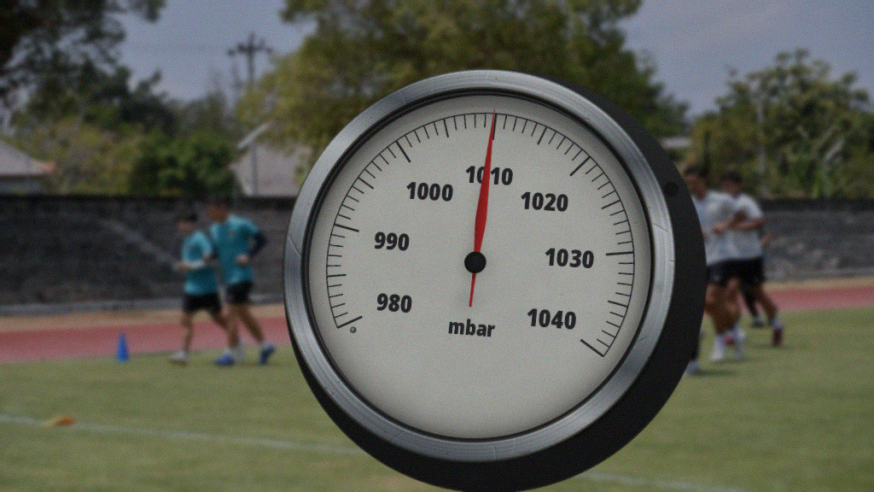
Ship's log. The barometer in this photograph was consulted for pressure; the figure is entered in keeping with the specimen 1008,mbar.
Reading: 1010,mbar
